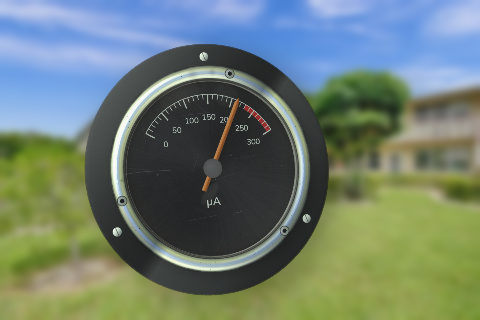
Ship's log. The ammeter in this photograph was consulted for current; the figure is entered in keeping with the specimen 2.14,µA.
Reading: 210,µA
